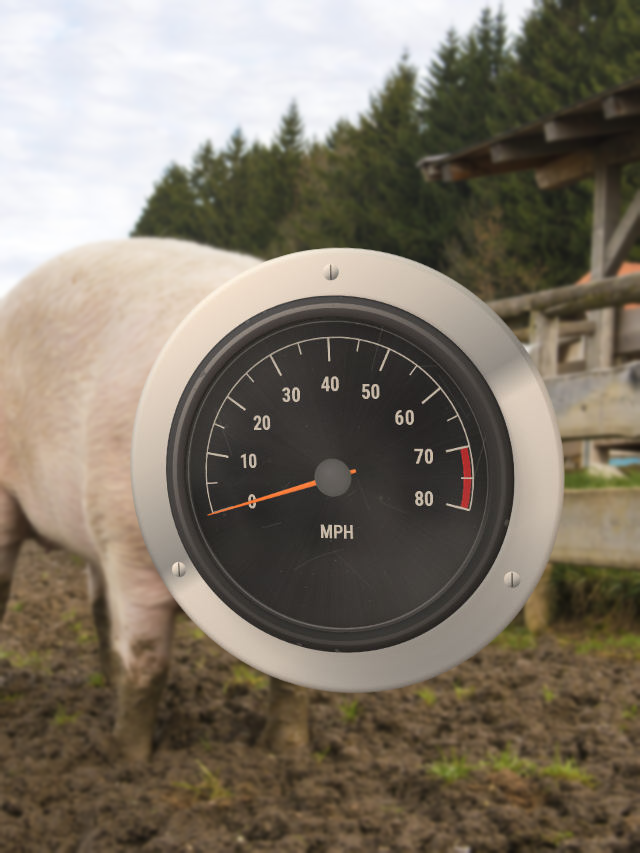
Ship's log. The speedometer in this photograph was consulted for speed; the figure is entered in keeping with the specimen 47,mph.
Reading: 0,mph
